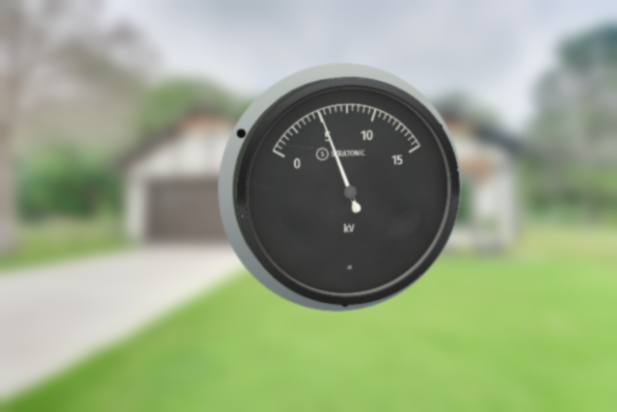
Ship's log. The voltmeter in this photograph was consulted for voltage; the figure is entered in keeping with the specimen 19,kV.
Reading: 5,kV
